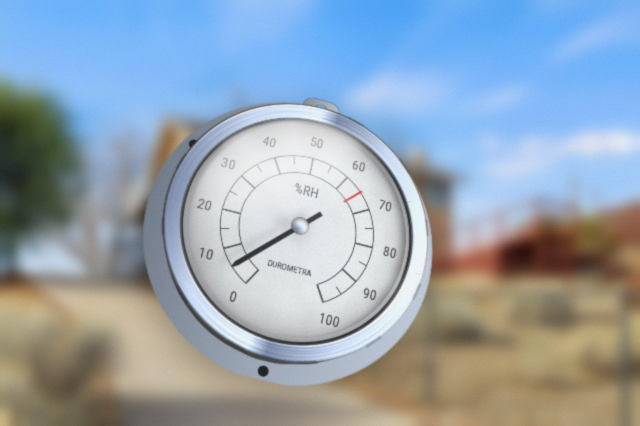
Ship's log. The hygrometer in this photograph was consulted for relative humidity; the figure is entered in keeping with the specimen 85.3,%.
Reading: 5,%
